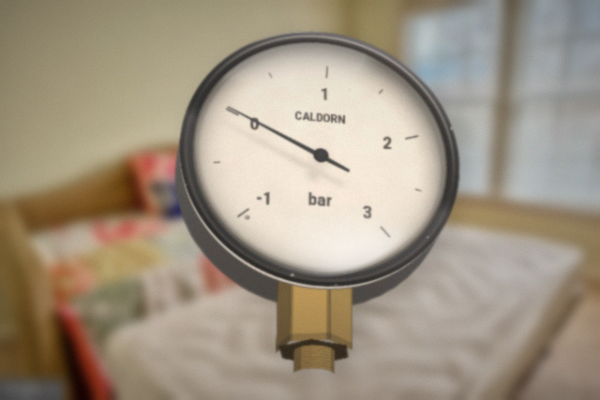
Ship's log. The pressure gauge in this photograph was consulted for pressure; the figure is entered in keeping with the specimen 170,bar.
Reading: 0,bar
